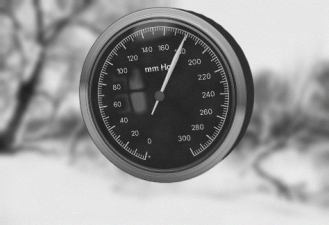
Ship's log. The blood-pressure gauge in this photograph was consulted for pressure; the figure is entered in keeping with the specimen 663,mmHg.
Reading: 180,mmHg
